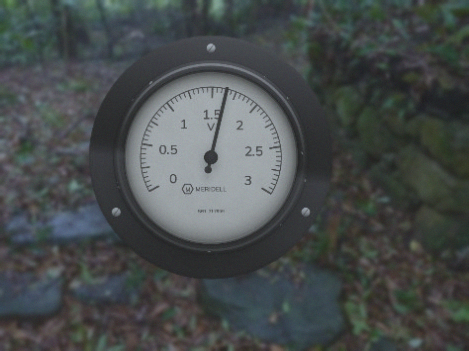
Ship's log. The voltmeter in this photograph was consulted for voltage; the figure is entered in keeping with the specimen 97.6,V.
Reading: 1.65,V
